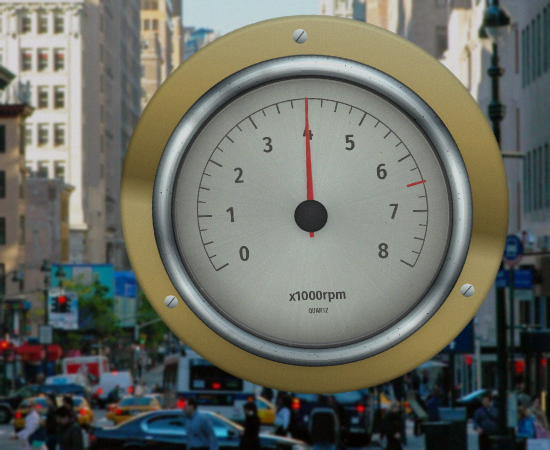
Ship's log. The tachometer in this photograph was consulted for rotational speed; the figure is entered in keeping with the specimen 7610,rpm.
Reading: 4000,rpm
